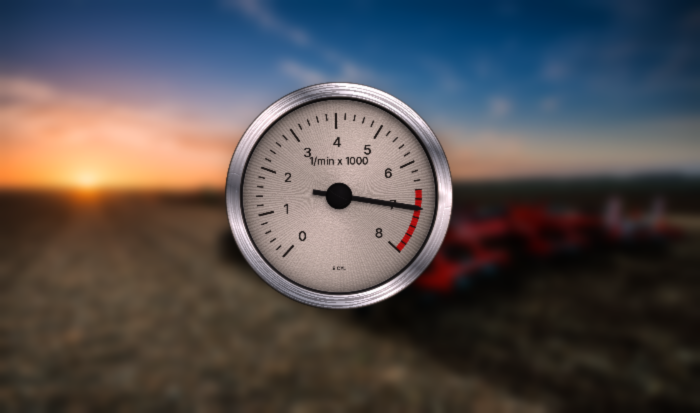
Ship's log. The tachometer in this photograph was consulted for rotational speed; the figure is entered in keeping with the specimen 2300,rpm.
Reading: 7000,rpm
